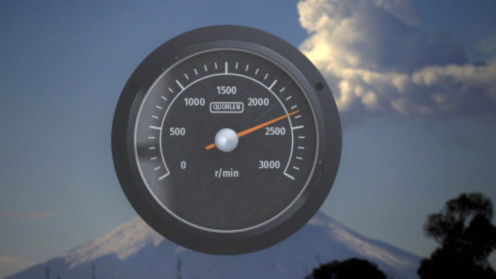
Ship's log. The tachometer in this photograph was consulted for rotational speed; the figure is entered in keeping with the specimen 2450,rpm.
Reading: 2350,rpm
